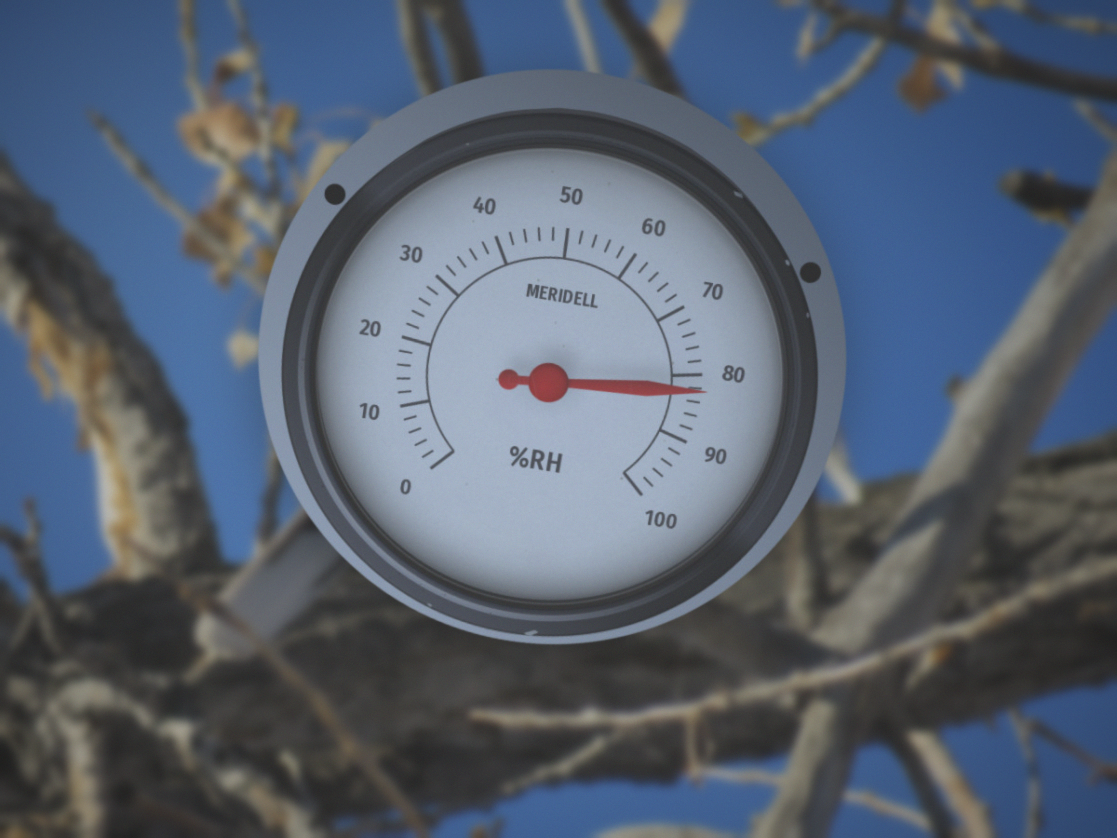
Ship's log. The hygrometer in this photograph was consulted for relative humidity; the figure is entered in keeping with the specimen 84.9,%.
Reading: 82,%
